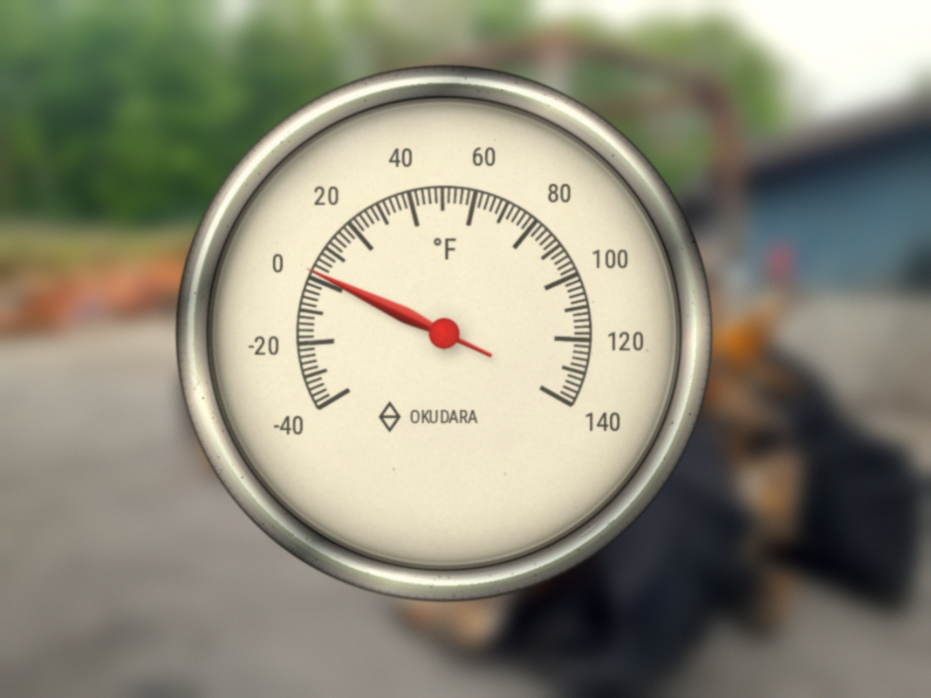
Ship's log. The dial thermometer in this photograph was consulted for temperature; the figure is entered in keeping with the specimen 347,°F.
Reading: 2,°F
